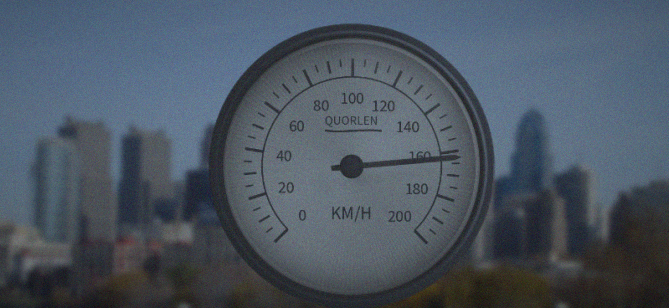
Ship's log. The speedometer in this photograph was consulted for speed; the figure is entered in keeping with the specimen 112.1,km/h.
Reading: 162.5,km/h
